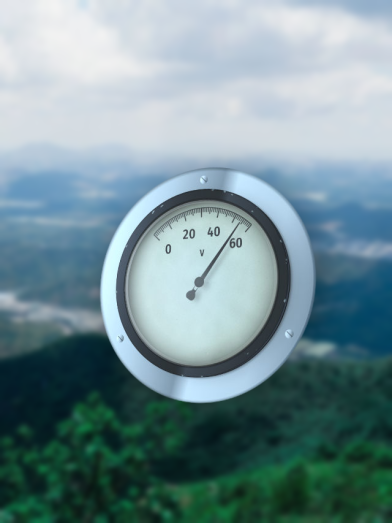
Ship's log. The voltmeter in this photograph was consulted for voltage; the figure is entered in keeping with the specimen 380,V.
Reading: 55,V
